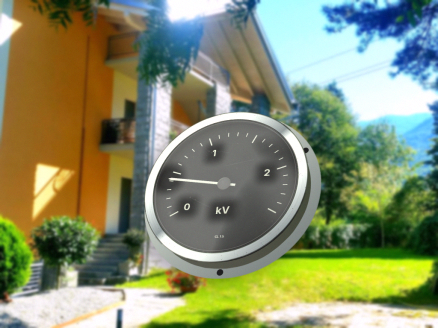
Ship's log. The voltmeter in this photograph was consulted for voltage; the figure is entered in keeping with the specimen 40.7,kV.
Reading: 0.4,kV
